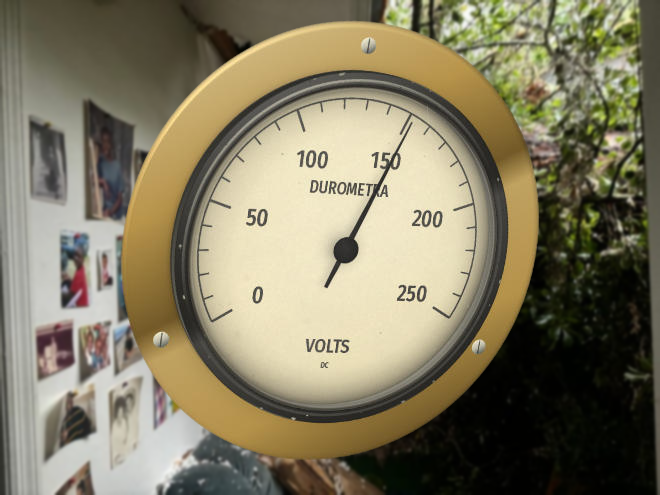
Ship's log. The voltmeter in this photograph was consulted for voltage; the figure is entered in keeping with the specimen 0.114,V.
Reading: 150,V
